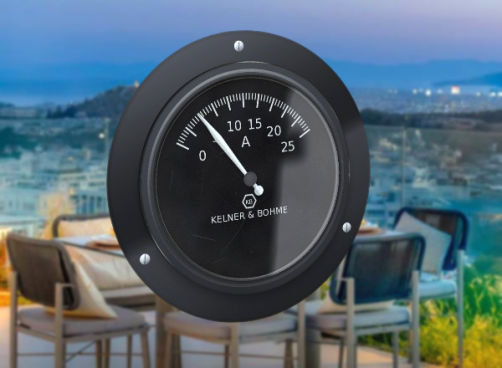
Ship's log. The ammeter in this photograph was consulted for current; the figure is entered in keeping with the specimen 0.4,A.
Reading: 5,A
